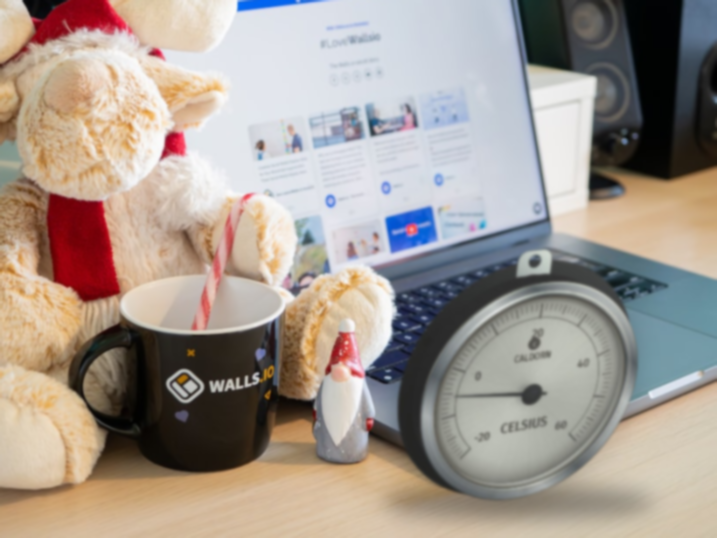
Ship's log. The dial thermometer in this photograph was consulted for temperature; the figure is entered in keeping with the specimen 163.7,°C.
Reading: -5,°C
